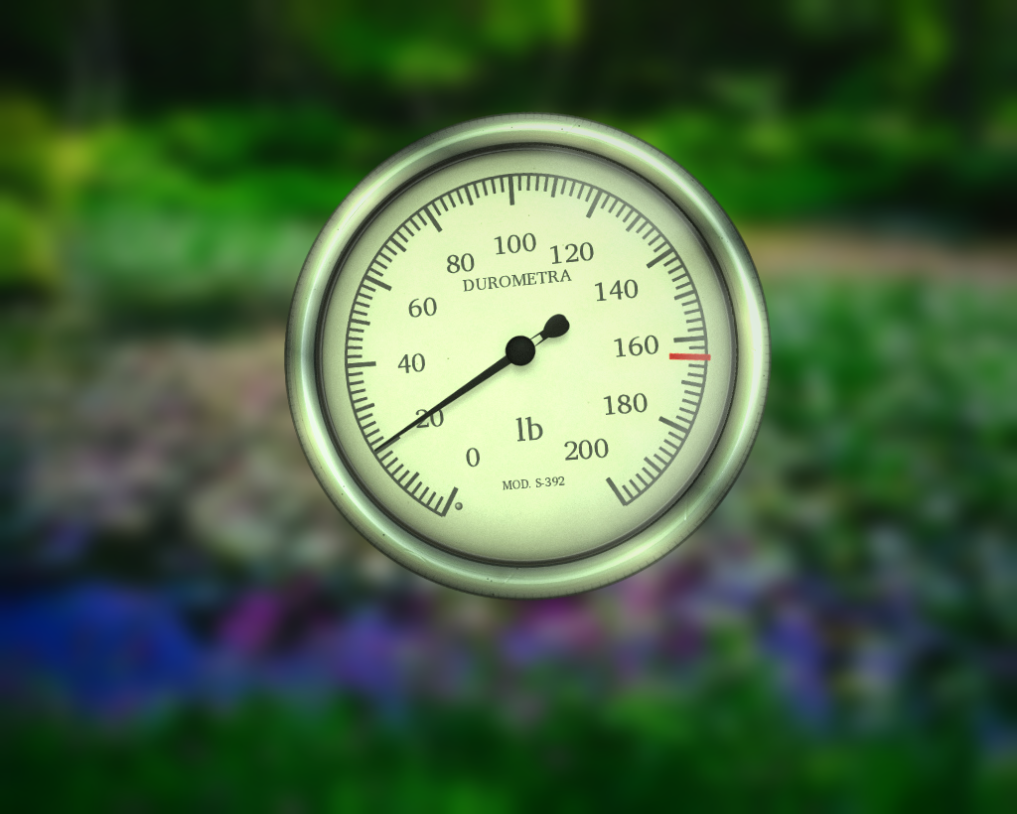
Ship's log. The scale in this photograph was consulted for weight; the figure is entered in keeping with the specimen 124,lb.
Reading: 20,lb
